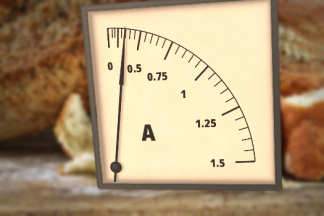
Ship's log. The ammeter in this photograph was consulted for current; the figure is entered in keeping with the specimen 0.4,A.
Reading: 0.35,A
